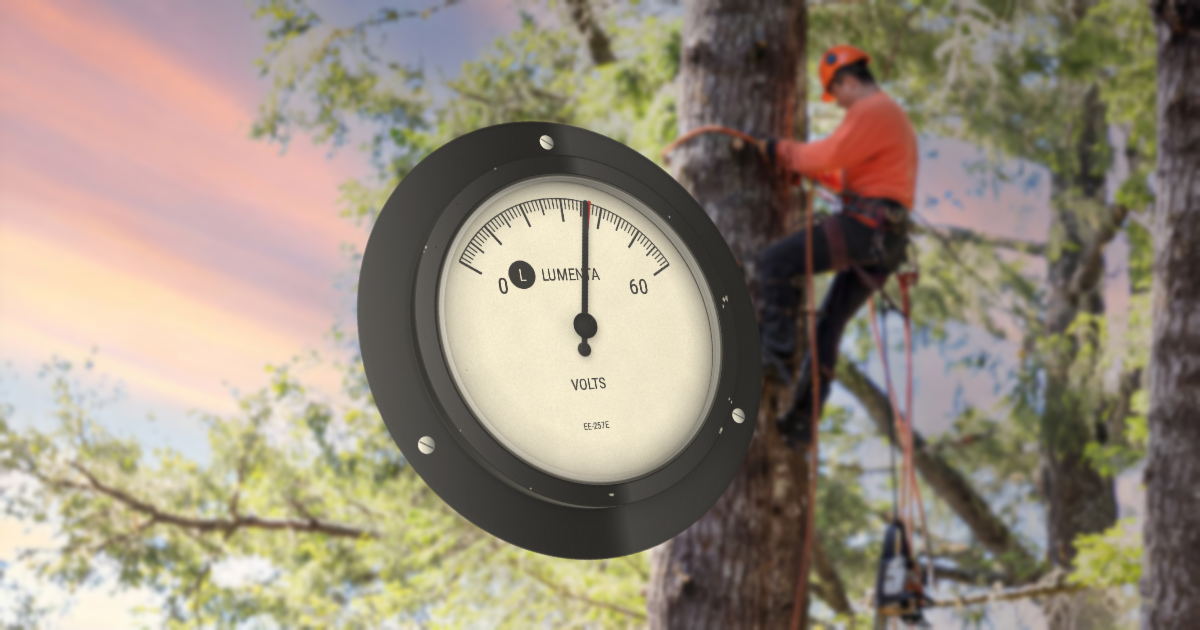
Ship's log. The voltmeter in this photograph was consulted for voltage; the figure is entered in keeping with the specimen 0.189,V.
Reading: 35,V
